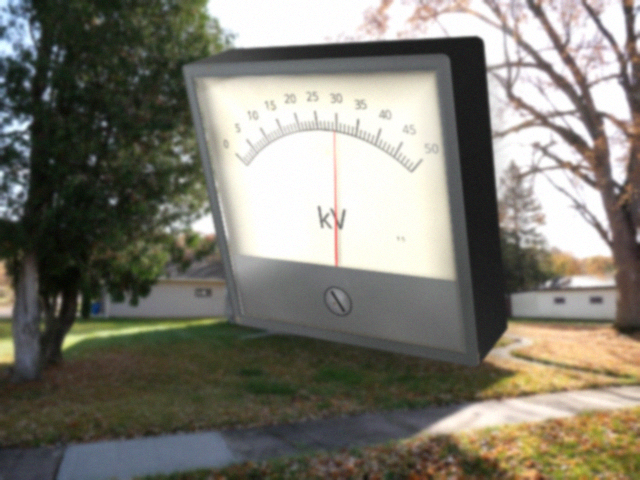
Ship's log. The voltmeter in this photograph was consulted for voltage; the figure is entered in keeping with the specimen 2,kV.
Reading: 30,kV
